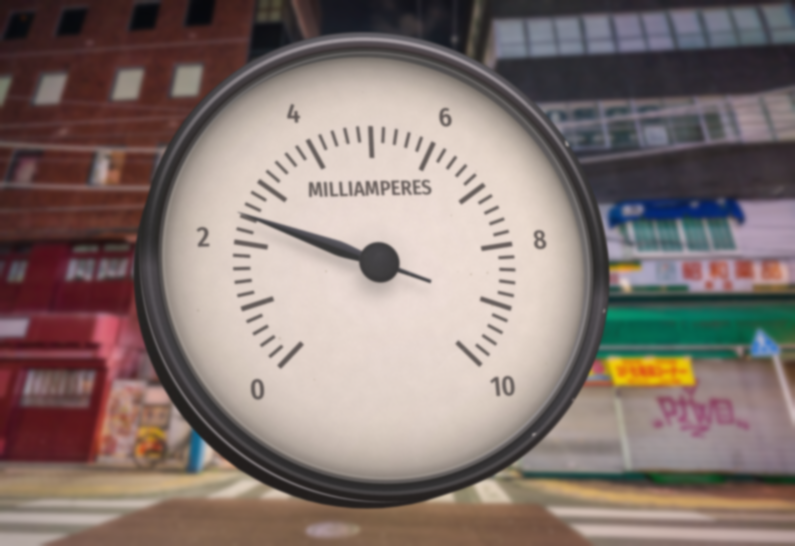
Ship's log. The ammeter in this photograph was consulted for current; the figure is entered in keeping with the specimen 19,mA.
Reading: 2.4,mA
